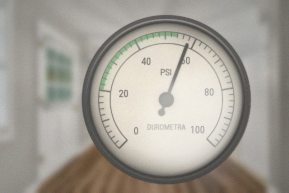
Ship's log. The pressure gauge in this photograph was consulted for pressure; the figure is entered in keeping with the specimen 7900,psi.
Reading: 58,psi
